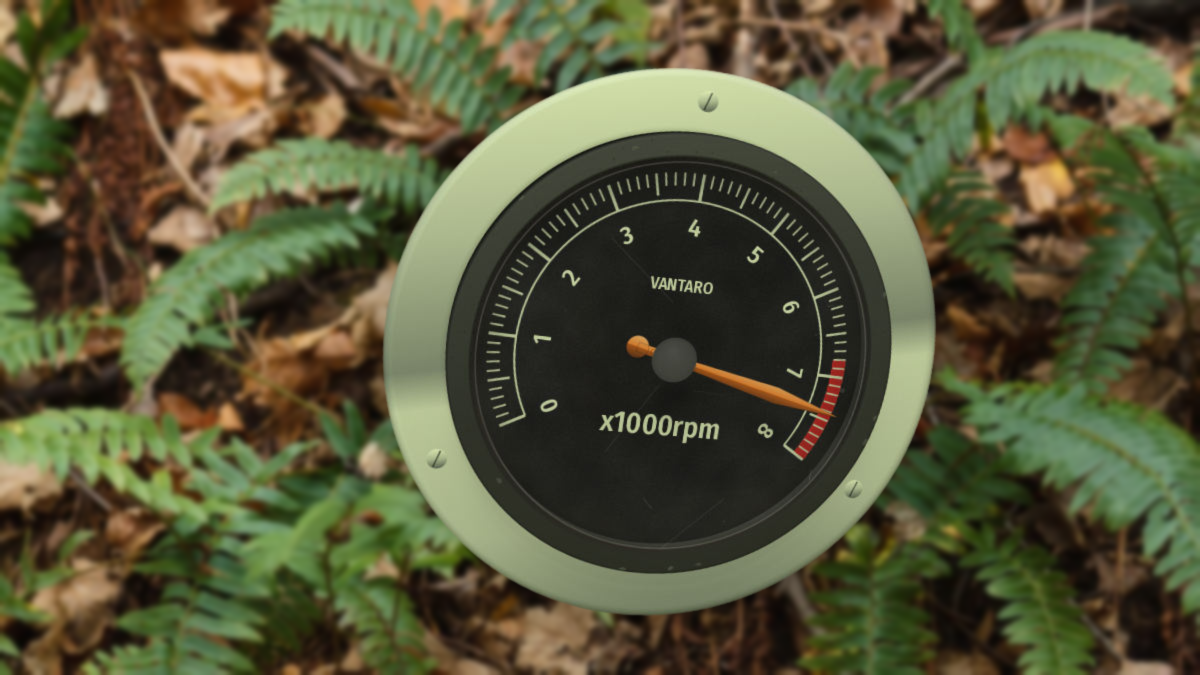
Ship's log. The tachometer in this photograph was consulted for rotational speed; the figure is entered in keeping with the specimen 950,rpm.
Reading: 7400,rpm
